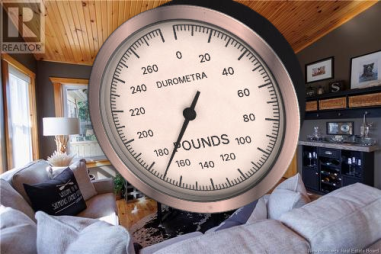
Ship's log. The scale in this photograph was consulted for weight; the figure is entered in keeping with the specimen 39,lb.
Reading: 170,lb
